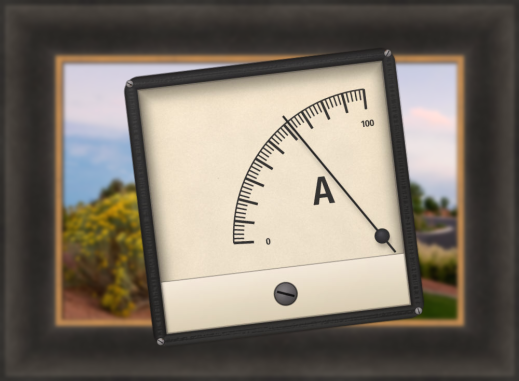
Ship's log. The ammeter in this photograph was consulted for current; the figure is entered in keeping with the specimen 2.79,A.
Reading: 62,A
